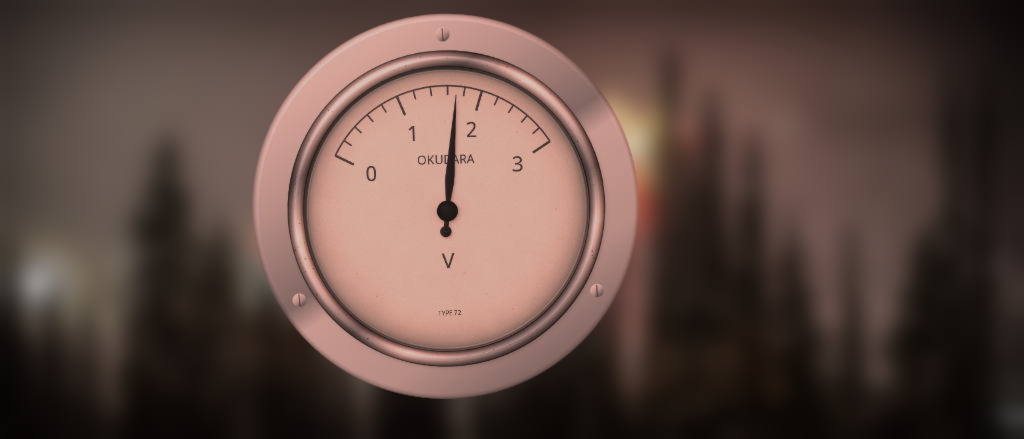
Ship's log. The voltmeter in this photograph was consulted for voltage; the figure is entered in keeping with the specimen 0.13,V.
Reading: 1.7,V
